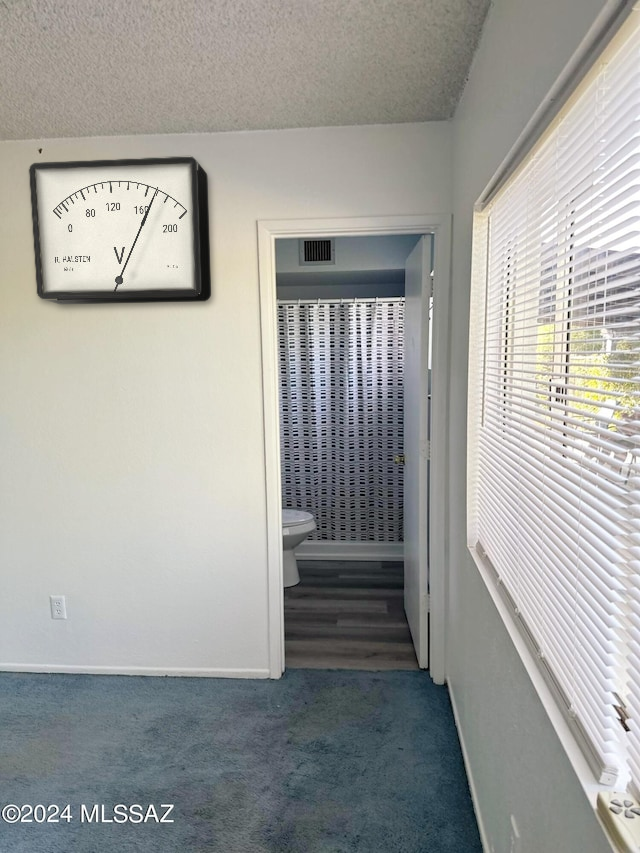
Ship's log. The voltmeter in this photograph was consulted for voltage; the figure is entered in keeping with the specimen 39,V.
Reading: 170,V
